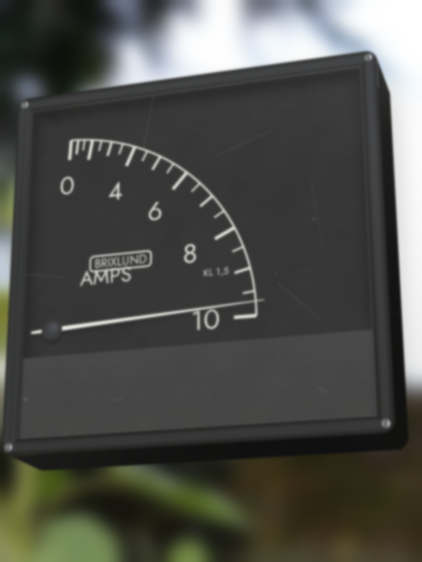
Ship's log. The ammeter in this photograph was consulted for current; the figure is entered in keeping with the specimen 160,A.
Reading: 9.75,A
